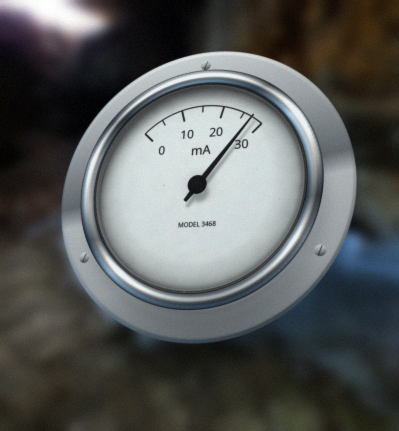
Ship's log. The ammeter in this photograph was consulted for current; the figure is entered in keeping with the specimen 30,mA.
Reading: 27.5,mA
